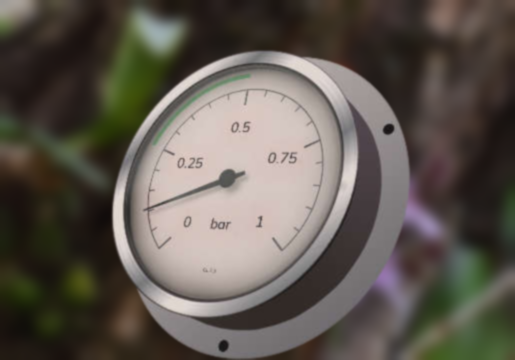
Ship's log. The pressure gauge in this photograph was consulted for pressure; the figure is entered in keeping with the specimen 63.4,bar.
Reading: 0.1,bar
